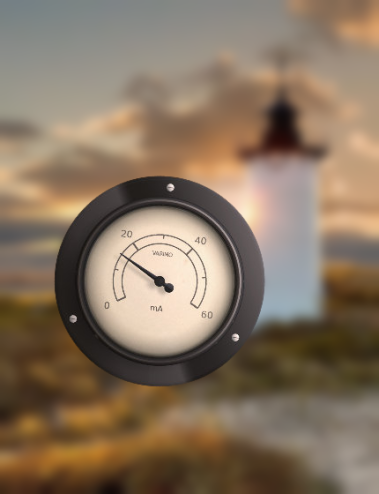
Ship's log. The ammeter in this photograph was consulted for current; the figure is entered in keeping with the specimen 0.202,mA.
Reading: 15,mA
